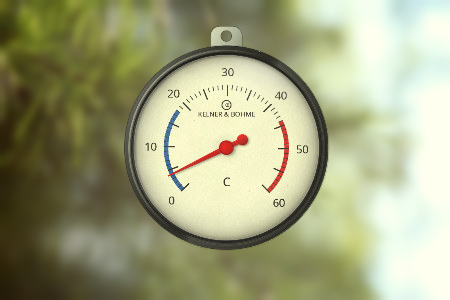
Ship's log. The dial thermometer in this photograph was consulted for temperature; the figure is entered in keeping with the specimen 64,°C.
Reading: 4,°C
